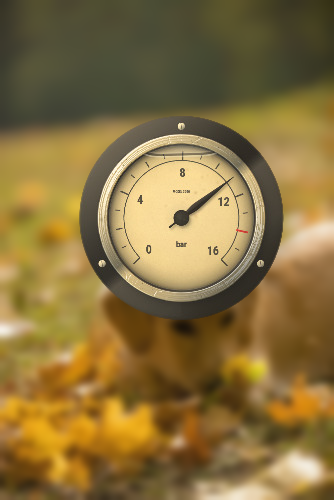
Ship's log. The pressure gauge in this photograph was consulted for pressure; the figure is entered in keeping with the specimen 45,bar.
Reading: 11,bar
